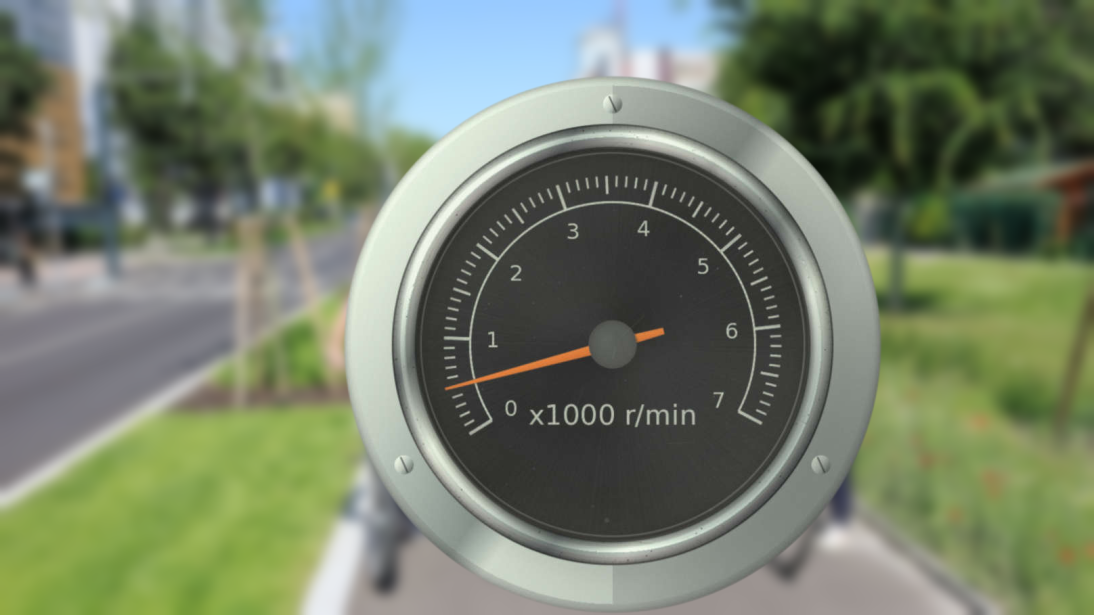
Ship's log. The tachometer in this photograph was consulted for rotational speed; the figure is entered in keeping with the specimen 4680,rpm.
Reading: 500,rpm
